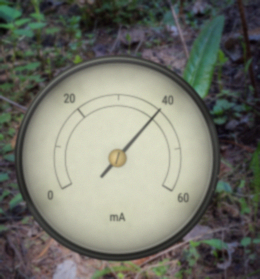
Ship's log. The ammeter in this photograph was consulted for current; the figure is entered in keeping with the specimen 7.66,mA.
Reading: 40,mA
